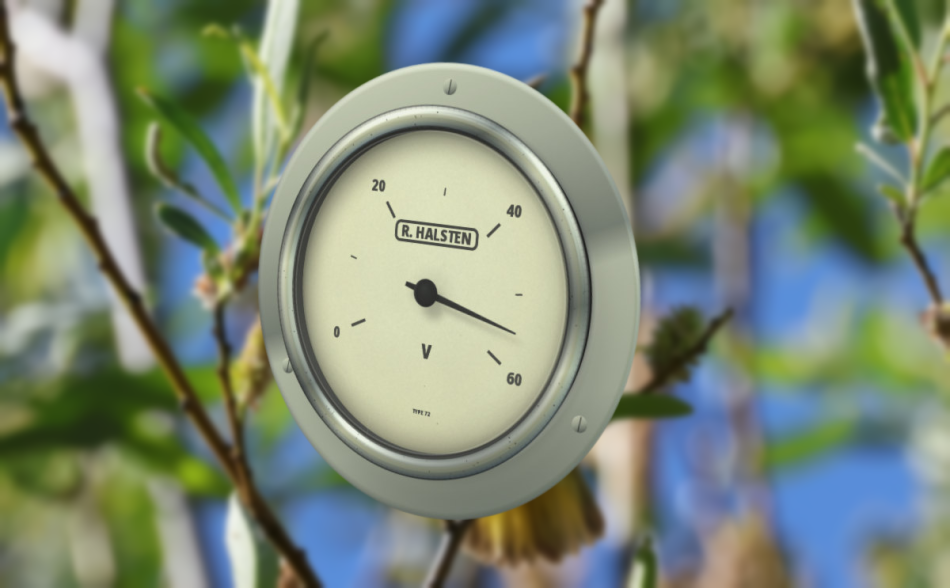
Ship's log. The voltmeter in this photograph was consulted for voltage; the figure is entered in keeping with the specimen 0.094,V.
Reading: 55,V
